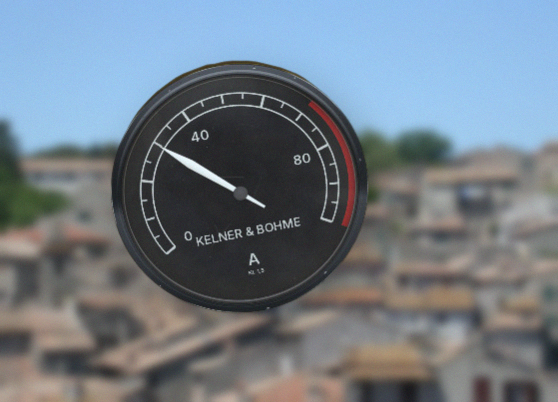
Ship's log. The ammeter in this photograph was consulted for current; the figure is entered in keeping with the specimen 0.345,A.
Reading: 30,A
